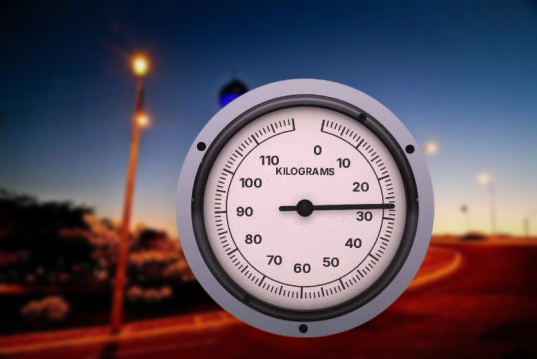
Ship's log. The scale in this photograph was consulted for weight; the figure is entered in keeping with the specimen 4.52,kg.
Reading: 27,kg
